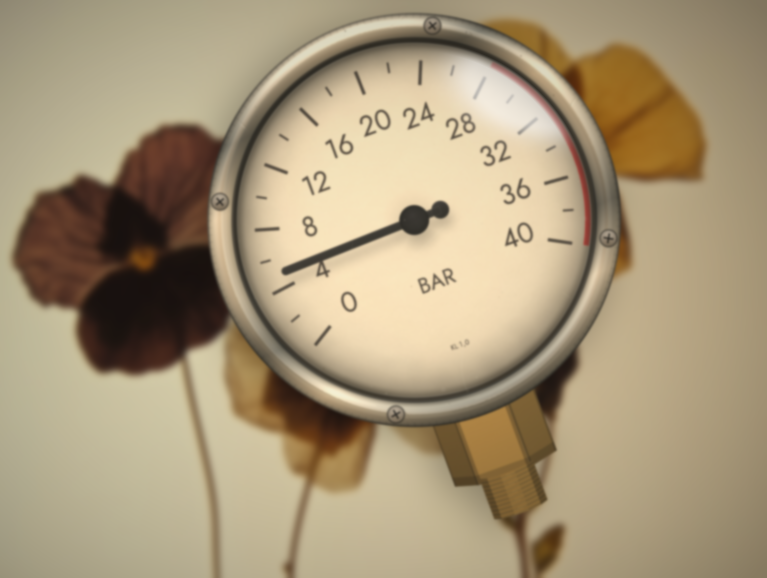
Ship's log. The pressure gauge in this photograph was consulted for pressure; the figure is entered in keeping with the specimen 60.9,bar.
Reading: 5,bar
